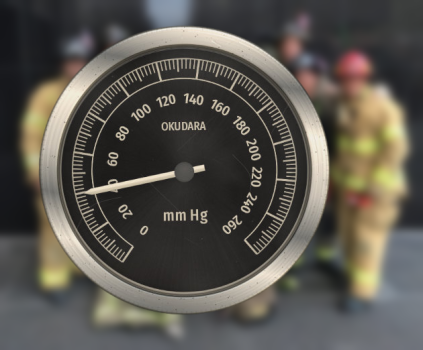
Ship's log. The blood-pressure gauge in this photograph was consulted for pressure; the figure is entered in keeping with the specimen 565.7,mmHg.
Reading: 40,mmHg
